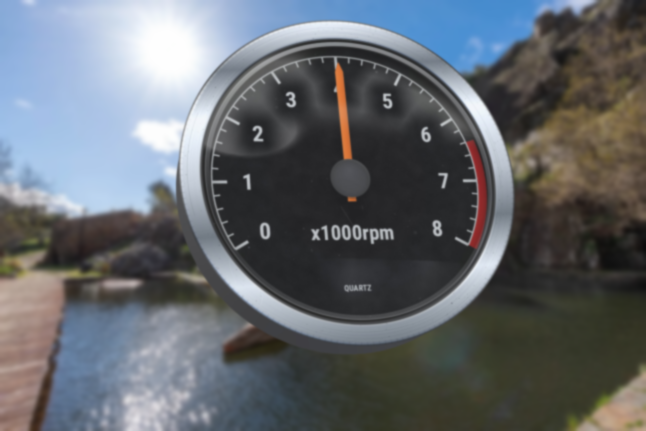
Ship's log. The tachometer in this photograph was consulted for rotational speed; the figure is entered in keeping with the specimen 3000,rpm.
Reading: 4000,rpm
